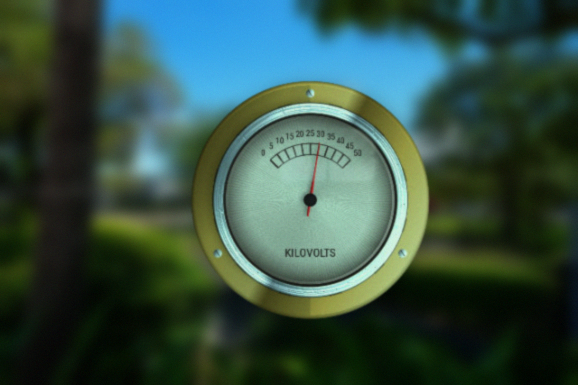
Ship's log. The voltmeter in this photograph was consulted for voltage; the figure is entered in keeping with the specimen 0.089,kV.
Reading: 30,kV
